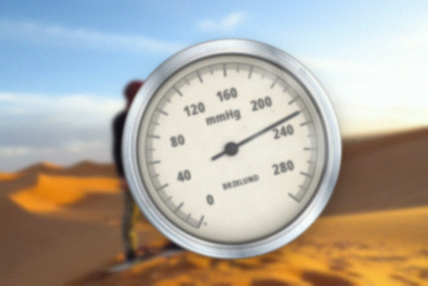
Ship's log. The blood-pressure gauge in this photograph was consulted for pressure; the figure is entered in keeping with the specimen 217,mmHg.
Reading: 230,mmHg
